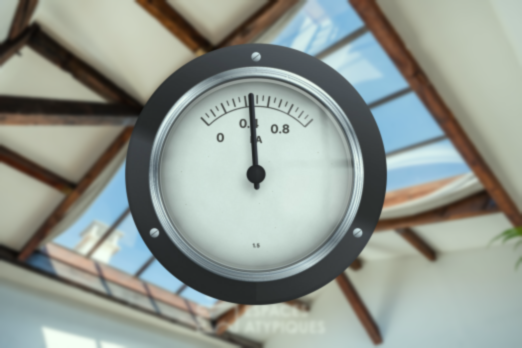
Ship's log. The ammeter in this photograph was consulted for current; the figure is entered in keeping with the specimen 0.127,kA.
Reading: 0.45,kA
